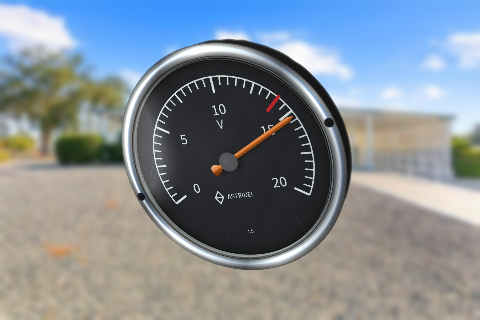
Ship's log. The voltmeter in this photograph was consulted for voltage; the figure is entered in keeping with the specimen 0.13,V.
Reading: 15.25,V
